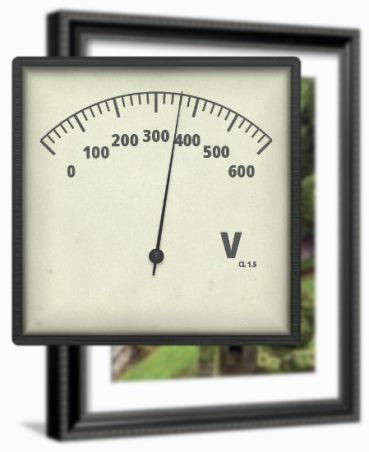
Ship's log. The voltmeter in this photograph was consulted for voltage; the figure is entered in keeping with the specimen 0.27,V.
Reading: 360,V
